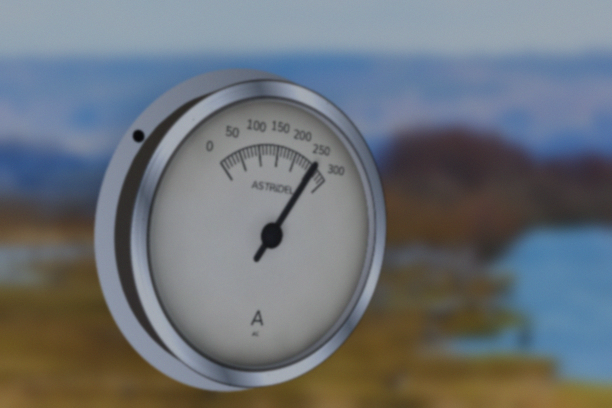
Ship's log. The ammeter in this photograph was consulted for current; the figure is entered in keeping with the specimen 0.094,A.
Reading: 250,A
